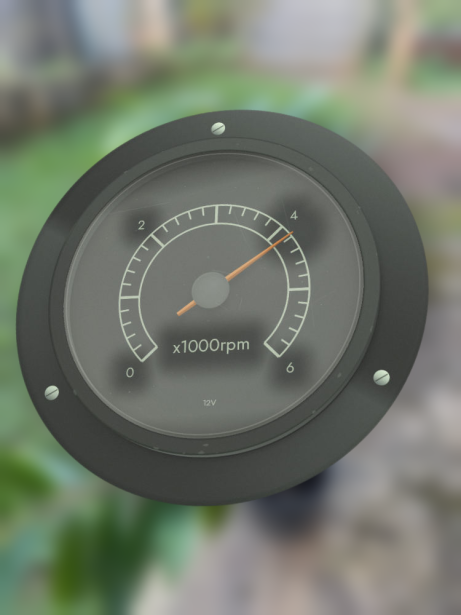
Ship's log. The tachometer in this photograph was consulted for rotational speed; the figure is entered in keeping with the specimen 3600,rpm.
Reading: 4200,rpm
